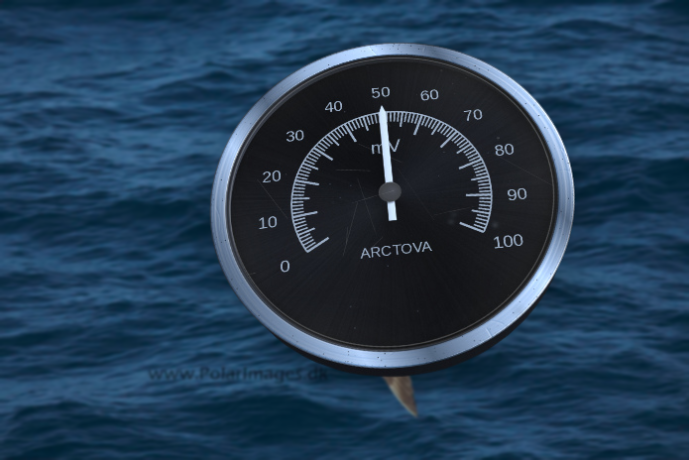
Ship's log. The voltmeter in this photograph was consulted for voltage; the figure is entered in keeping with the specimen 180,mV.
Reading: 50,mV
